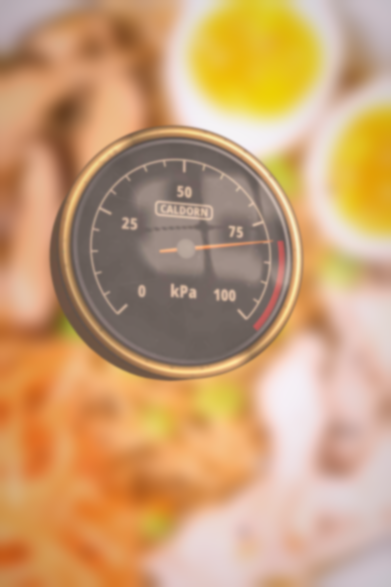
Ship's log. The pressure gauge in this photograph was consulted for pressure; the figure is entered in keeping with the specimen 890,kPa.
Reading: 80,kPa
